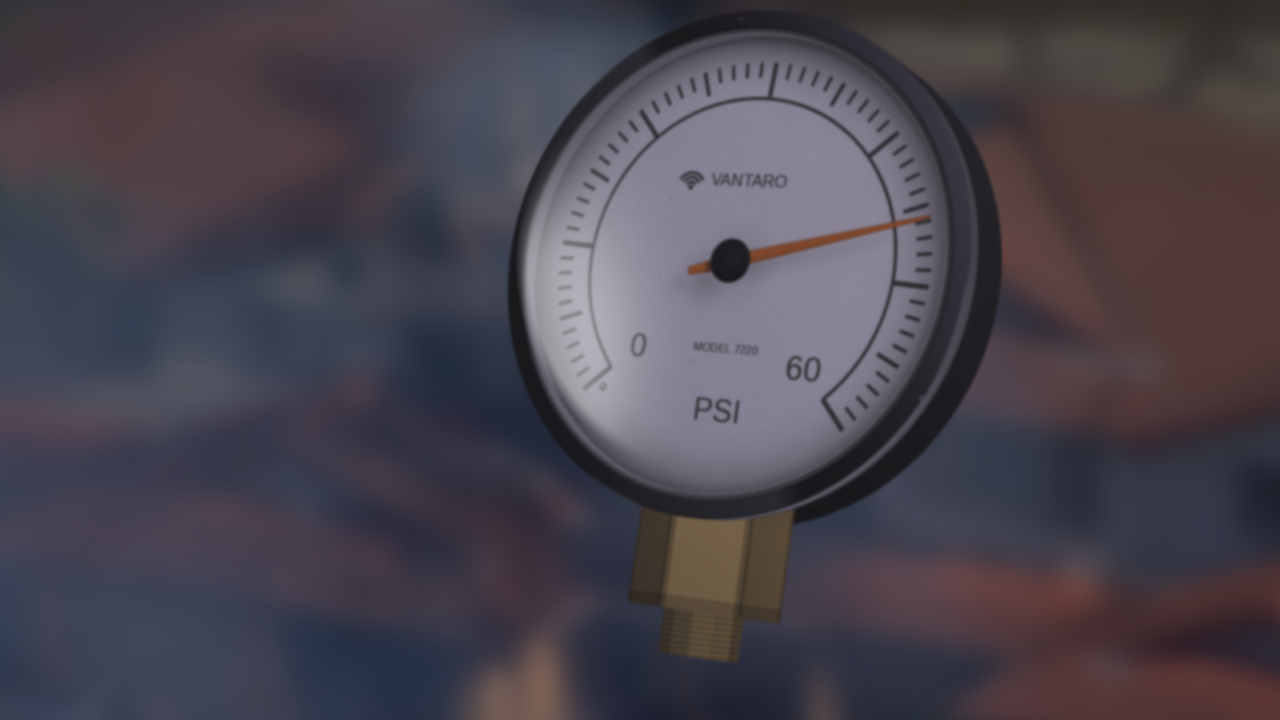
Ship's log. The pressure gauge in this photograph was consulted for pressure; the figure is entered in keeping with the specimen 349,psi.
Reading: 46,psi
